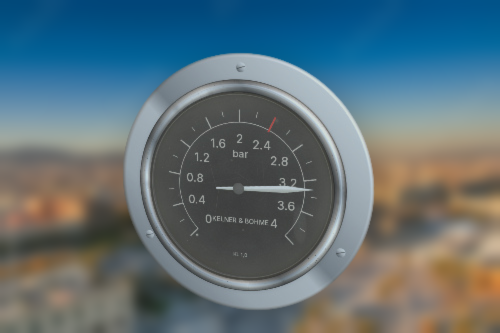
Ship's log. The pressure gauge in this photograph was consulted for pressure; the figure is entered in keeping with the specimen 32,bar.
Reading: 3.3,bar
